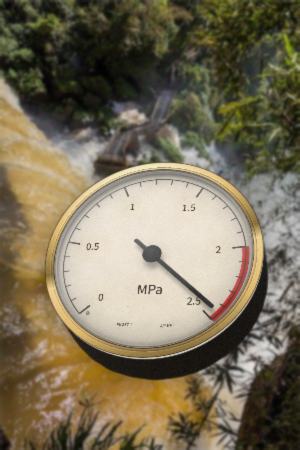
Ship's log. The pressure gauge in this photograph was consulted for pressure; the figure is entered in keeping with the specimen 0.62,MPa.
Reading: 2.45,MPa
